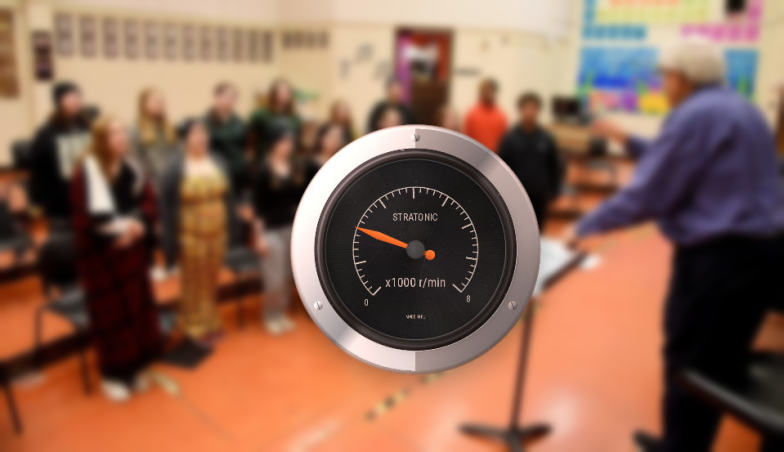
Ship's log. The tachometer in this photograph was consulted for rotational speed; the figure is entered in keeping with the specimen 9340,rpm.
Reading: 2000,rpm
